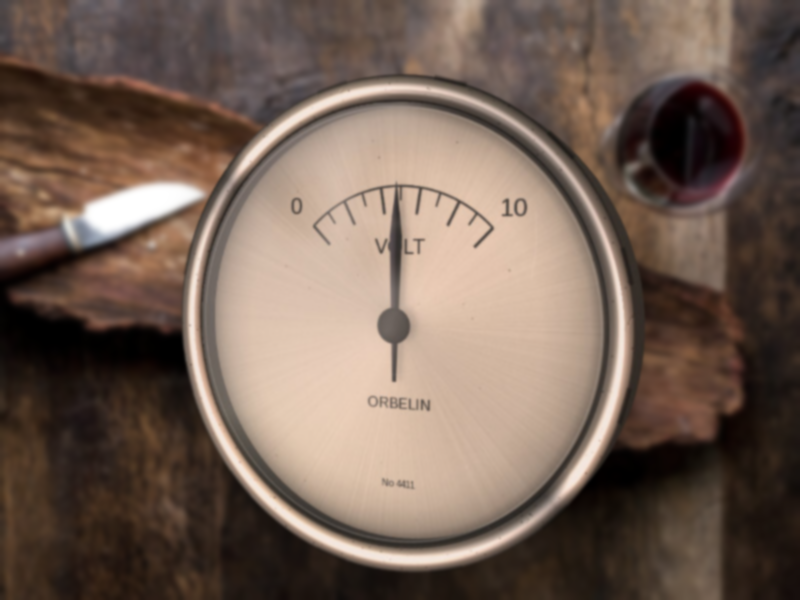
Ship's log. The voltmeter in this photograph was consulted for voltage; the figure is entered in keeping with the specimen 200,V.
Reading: 5,V
